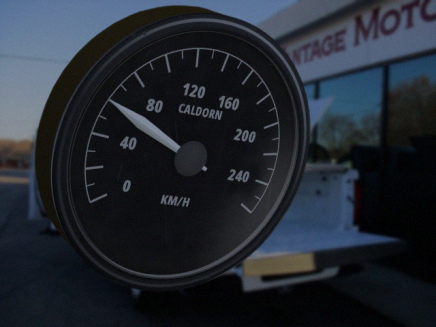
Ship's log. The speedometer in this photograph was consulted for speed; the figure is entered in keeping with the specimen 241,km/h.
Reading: 60,km/h
